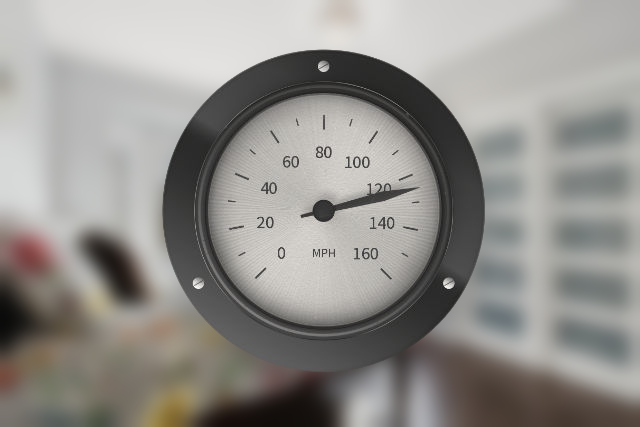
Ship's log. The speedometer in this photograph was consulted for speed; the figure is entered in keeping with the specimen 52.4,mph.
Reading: 125,mph
